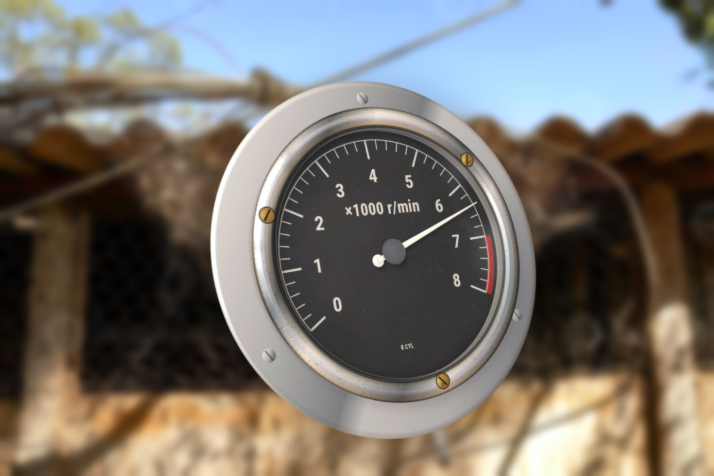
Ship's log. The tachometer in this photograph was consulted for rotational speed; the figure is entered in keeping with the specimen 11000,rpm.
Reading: 6400,rpm
